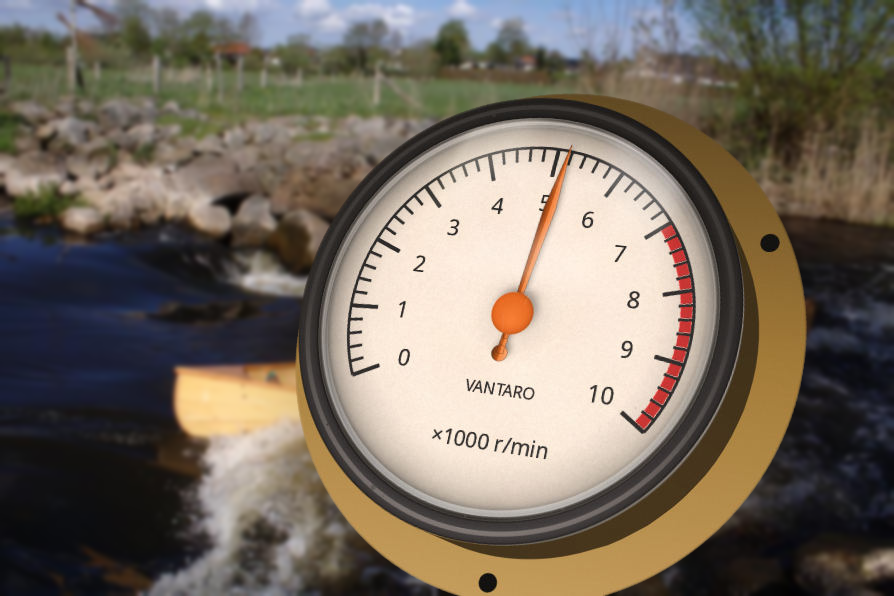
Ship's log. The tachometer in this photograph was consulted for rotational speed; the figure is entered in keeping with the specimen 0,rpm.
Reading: 5200,rpm
